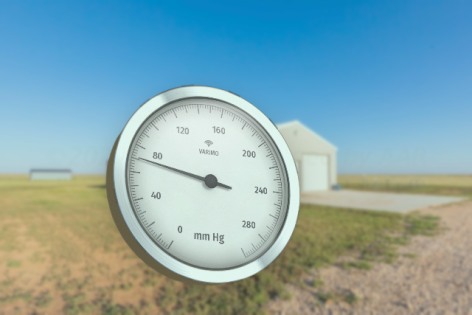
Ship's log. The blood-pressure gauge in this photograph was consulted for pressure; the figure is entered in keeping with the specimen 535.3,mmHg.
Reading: 70,mmHg
